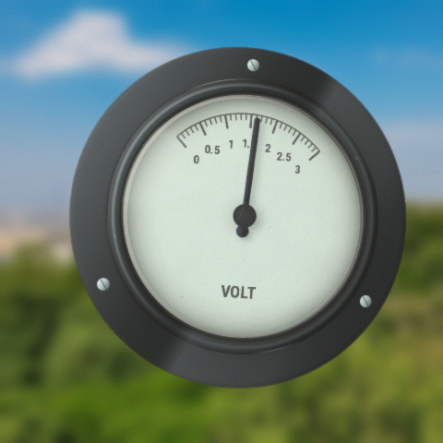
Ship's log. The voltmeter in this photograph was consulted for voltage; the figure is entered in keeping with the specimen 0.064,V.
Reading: 1.6,V
